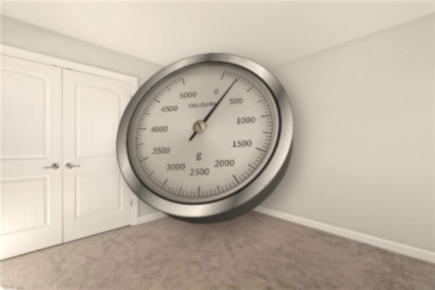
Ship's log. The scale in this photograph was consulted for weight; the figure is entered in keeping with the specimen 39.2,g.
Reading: 250,g
